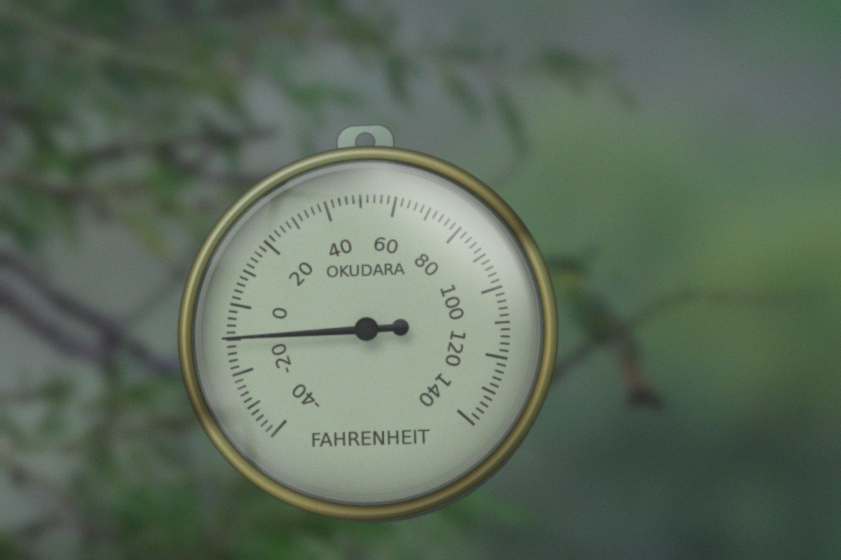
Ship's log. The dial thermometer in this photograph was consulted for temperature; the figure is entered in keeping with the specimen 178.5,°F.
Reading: -10,°F
